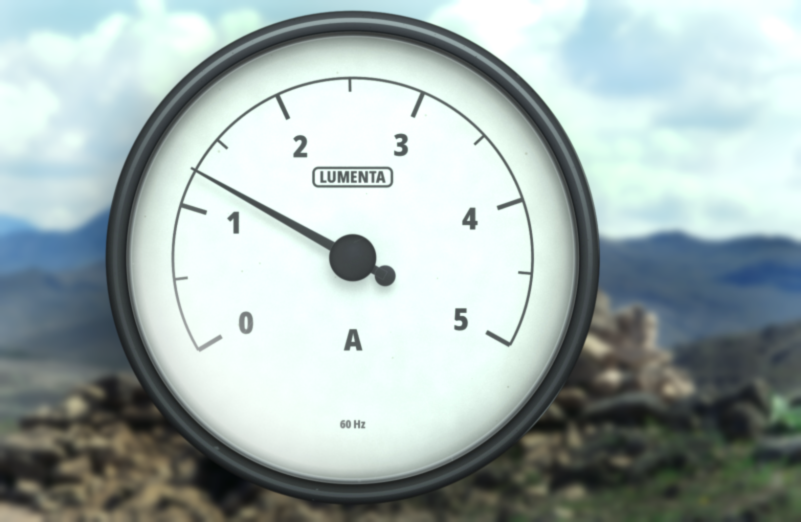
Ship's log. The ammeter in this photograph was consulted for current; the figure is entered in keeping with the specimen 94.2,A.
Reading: 1.25,A
